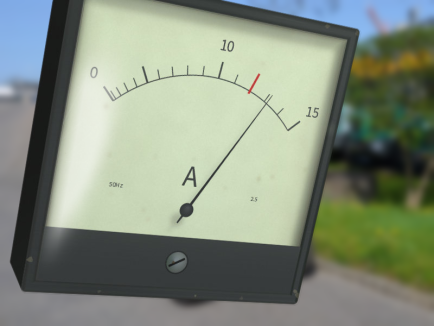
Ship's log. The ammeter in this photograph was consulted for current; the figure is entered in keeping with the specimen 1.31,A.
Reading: 13,A
